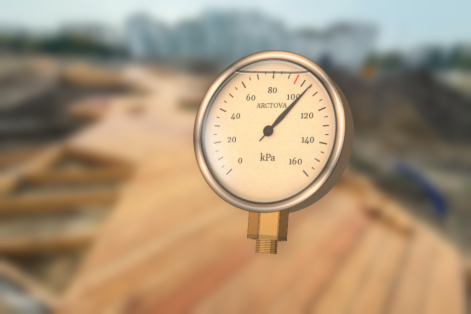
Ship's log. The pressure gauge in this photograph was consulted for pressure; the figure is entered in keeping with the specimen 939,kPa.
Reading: 105,kPa
